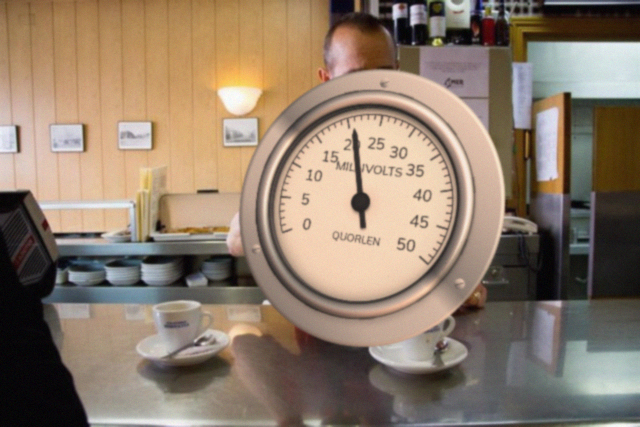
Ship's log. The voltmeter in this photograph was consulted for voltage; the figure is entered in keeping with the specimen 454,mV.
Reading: 21,mV
